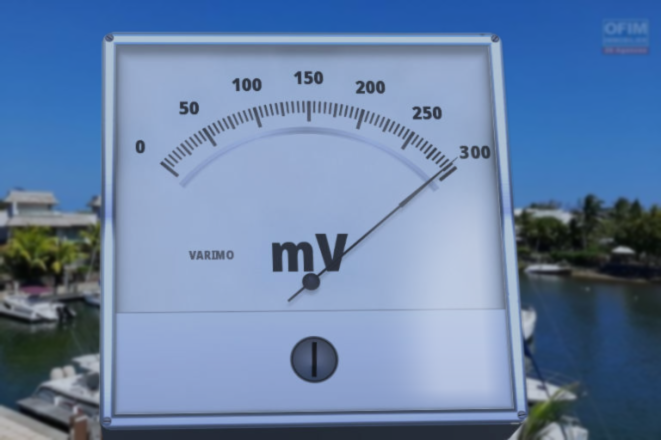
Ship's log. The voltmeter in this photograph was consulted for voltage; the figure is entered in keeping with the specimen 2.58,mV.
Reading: 295,mV
